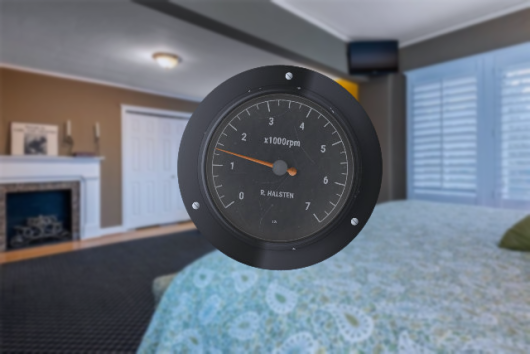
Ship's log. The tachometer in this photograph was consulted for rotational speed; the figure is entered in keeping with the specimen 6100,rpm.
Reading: 1375,rpm
